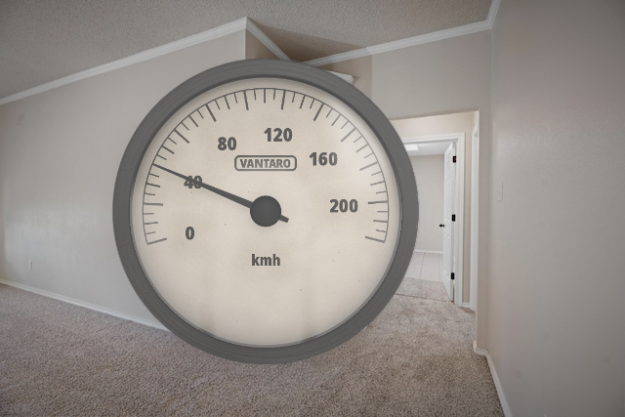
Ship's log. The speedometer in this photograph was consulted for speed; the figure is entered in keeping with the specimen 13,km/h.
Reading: 40,km/h
